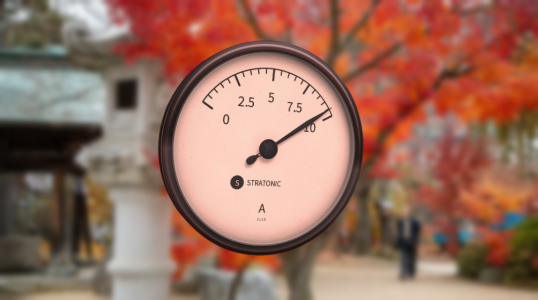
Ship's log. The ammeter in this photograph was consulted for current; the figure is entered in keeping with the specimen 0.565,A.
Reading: 9.5,A
